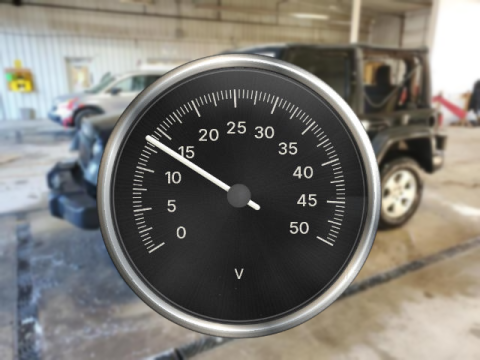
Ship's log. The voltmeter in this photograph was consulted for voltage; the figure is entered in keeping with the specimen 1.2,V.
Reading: 13.5,V
